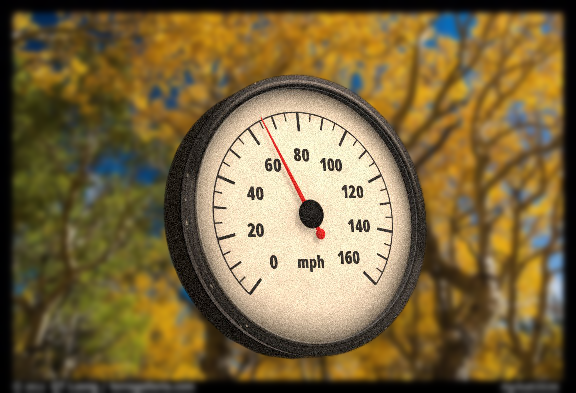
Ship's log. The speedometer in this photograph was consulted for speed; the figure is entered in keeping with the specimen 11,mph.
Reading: 65,mph
